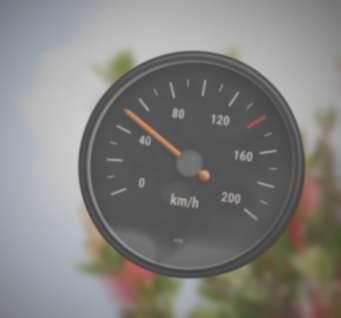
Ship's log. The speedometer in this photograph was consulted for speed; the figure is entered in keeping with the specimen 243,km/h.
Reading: 50,km/h
